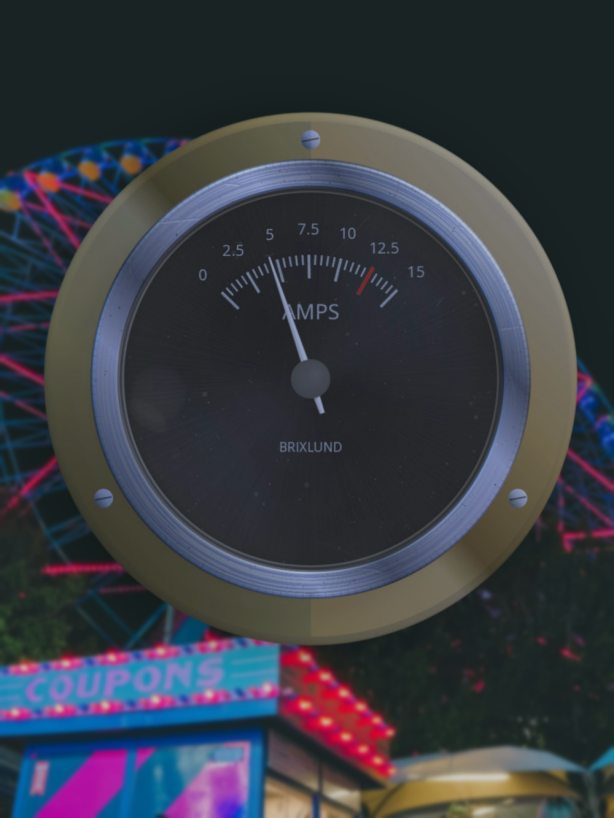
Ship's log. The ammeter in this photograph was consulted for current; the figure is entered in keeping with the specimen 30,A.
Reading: 4.5,A
